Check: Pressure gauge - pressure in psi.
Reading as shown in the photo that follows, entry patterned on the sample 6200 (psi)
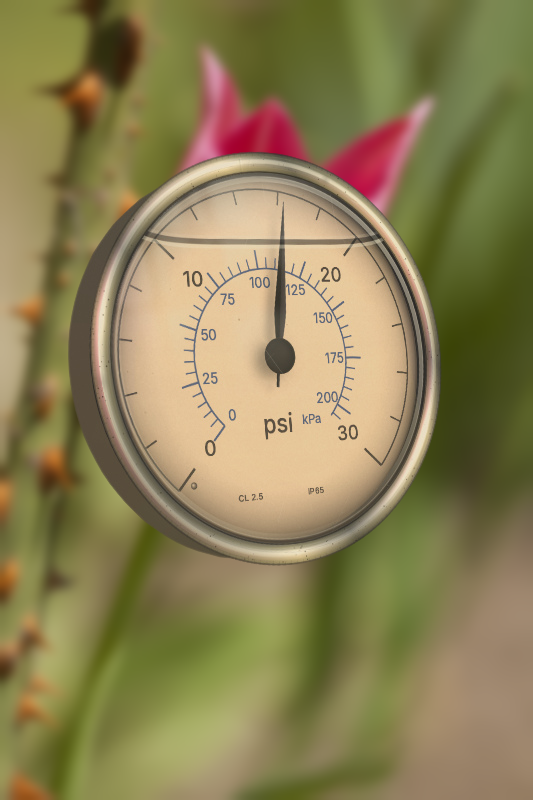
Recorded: 16 (psi)
